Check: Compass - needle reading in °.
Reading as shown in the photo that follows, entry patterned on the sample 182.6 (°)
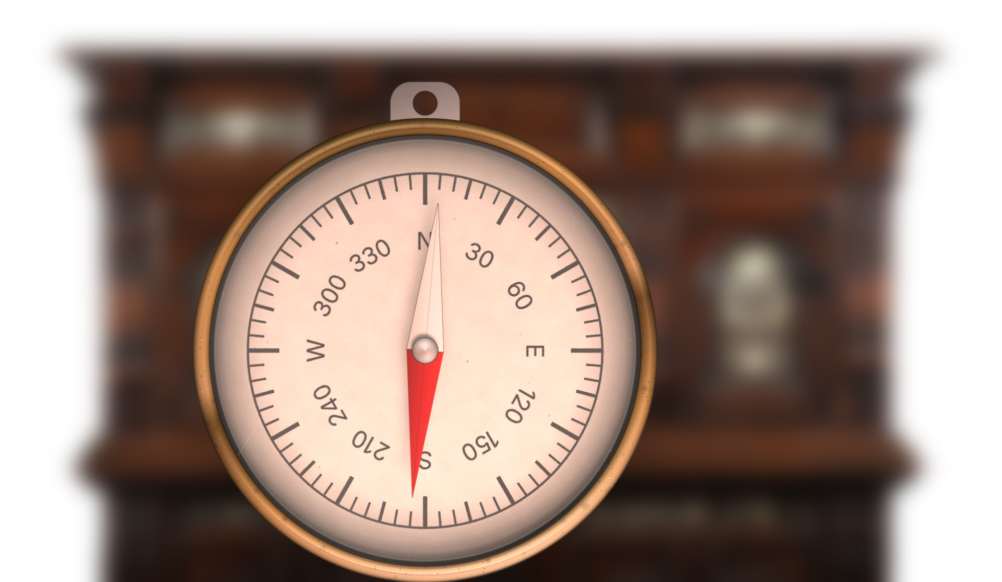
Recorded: 185 (°)
